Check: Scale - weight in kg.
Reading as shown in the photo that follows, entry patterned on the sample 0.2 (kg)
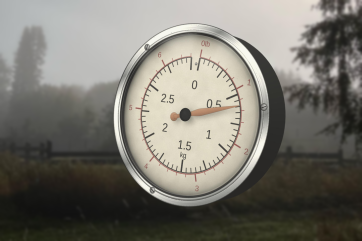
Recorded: 0.6 (kg)
